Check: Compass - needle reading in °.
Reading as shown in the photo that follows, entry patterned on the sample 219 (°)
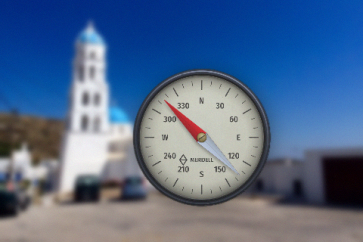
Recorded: 315 (°)
